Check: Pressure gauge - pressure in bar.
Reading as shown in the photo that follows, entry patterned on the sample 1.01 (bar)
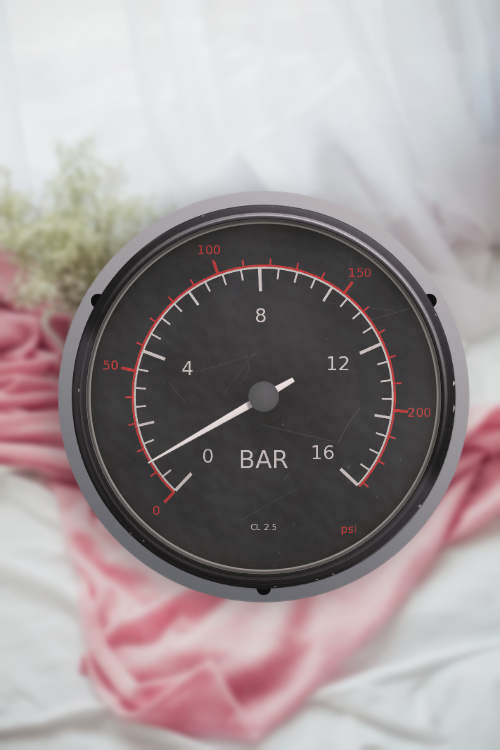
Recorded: 1 (bar)
